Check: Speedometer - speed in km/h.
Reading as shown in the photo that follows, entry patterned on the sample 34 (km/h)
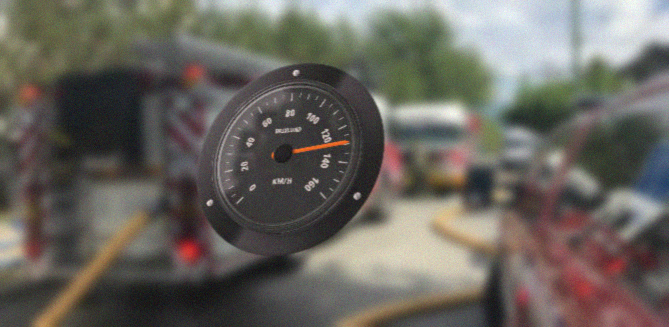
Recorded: 130 (km/h)
